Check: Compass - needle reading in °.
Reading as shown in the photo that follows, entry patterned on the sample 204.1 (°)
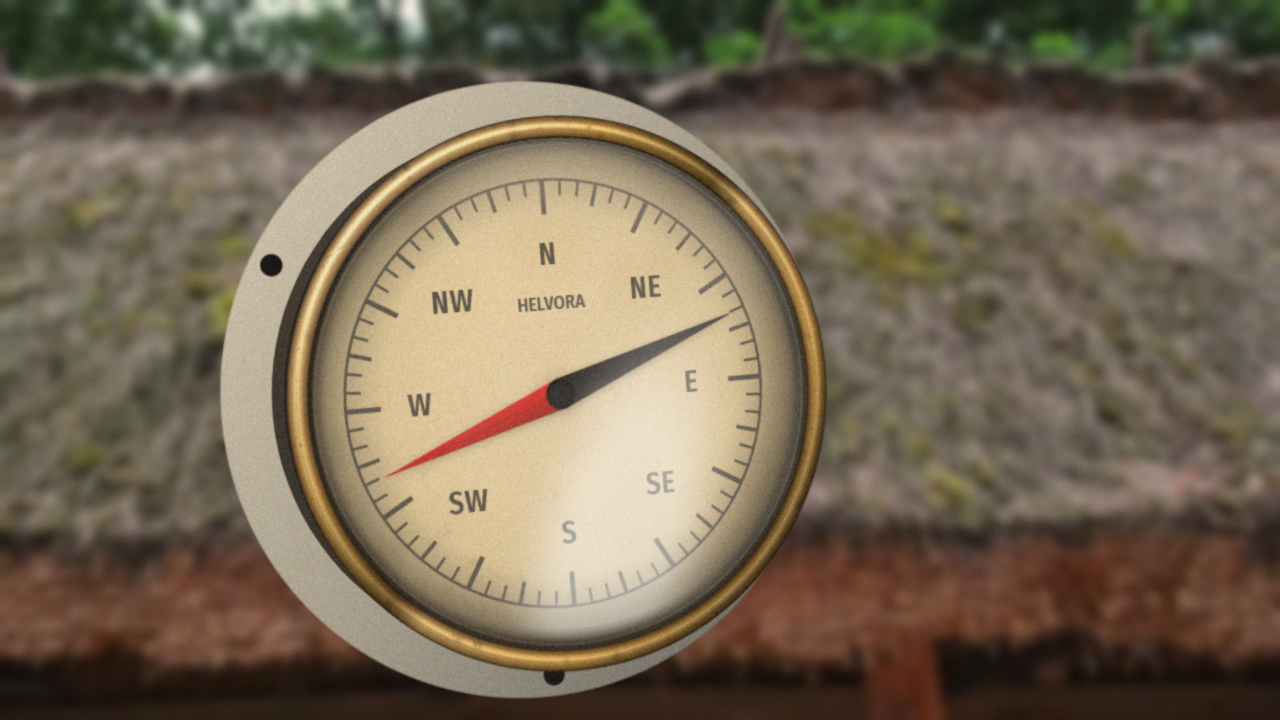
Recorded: 250 (°)
